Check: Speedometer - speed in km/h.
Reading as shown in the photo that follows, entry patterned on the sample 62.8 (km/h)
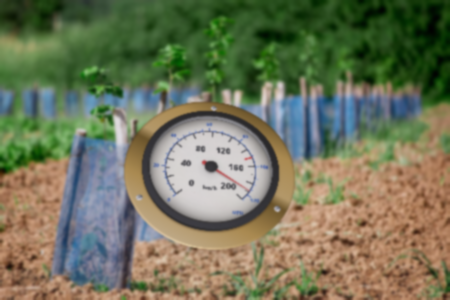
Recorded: 190 (km/h)
